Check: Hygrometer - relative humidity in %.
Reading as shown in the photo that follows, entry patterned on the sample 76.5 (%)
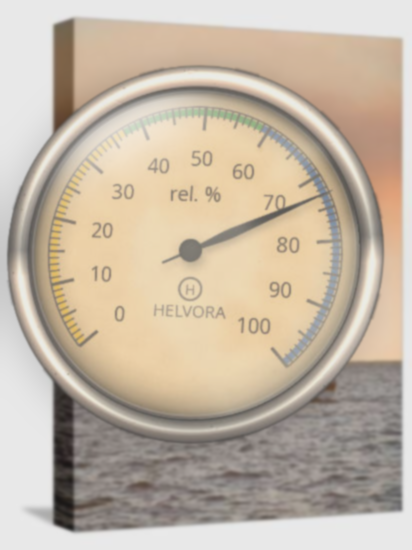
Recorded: 73 (%)
